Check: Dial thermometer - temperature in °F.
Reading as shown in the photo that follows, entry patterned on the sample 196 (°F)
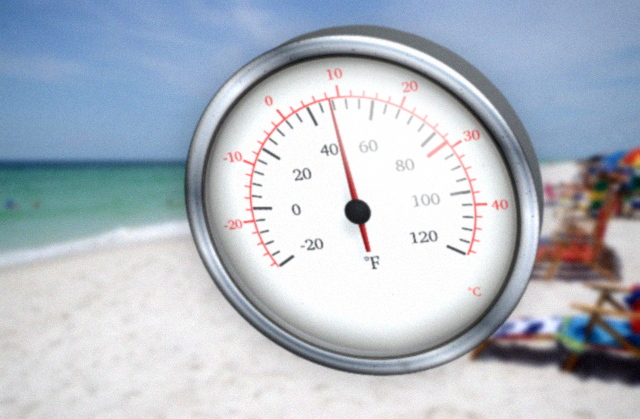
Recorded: 48 (°F)
